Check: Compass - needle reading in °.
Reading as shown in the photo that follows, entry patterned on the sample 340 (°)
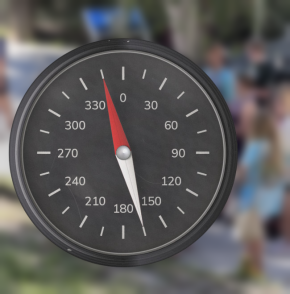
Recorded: 345 (°)
